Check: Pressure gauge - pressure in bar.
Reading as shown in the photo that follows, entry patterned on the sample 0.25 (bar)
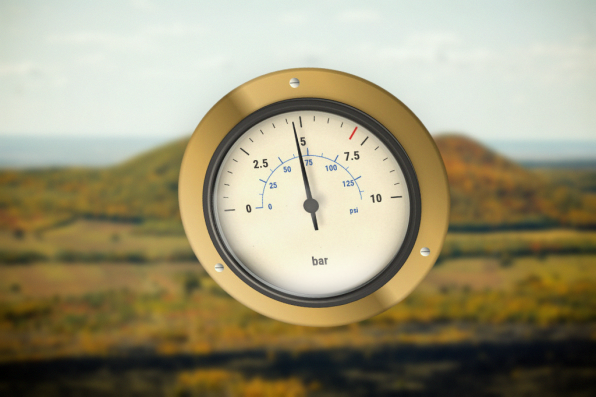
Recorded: 4.75 (bar)
